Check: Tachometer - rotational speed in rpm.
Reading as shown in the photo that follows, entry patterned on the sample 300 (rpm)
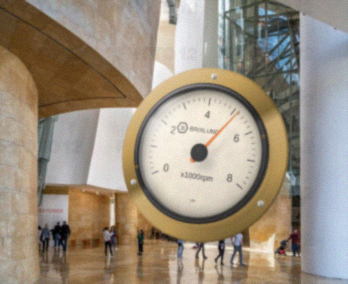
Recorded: 5200 (rpm)
